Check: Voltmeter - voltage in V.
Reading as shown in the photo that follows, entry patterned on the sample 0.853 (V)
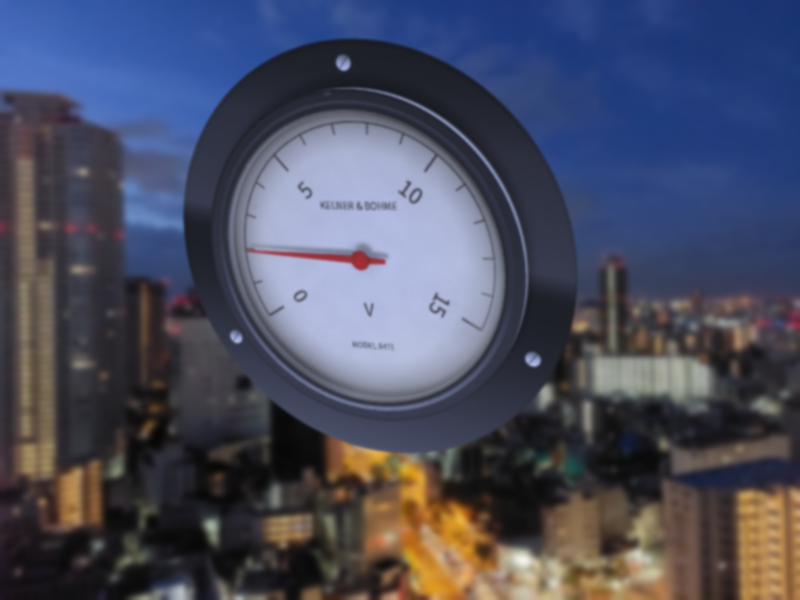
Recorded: 2 (V)
